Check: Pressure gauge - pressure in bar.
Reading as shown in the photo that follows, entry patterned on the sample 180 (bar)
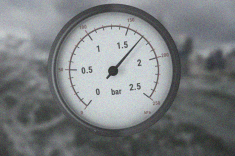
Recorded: 1.7 (bar)
